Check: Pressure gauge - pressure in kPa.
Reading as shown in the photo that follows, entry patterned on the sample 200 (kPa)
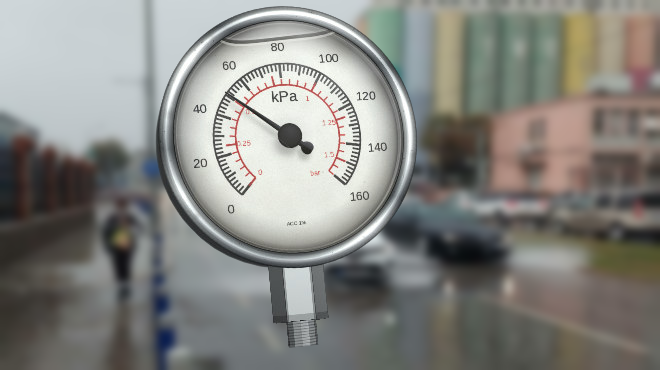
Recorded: 50 (kPa)
